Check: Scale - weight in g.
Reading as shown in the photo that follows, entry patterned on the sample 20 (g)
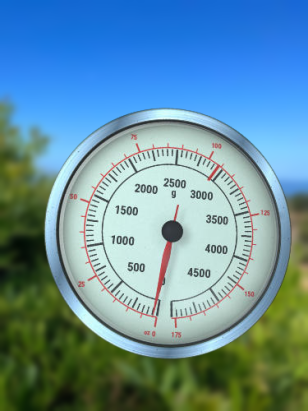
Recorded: 50 (g)
